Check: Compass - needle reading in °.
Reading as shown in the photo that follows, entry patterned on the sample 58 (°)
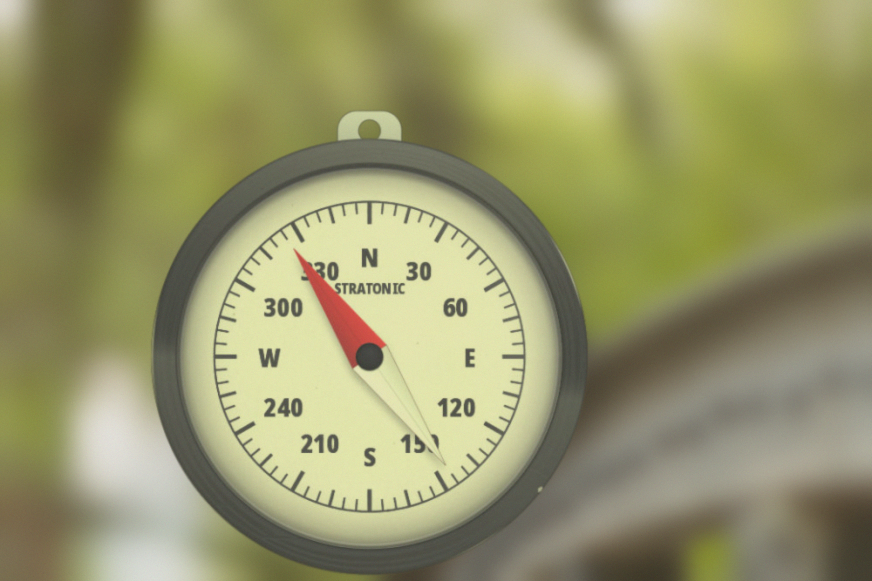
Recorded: 325 (°)
